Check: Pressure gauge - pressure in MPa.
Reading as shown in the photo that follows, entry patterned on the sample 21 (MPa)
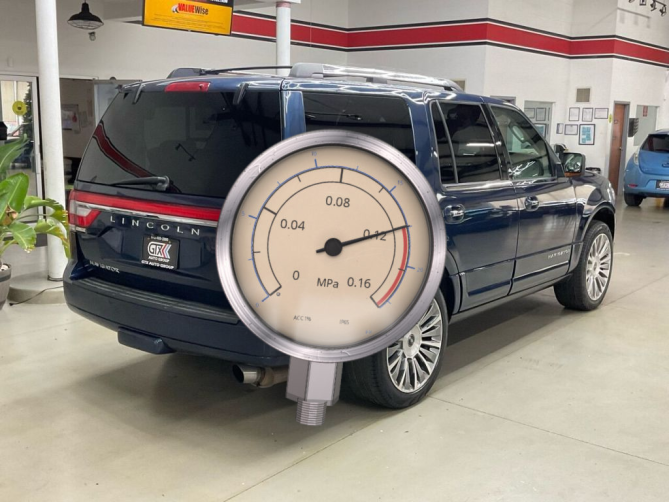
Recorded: 0.12 (MPa)
